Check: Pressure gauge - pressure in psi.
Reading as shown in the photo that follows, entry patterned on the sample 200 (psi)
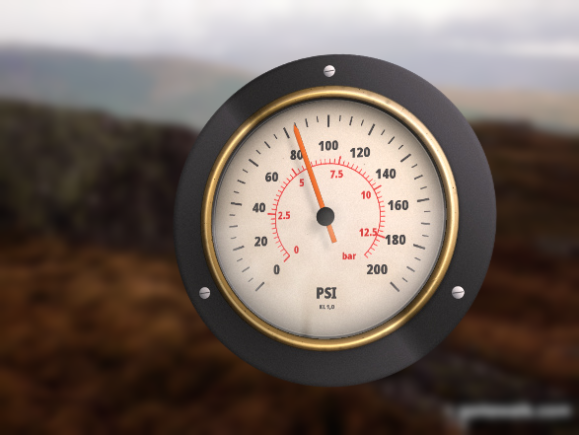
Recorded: 85 (psi)
